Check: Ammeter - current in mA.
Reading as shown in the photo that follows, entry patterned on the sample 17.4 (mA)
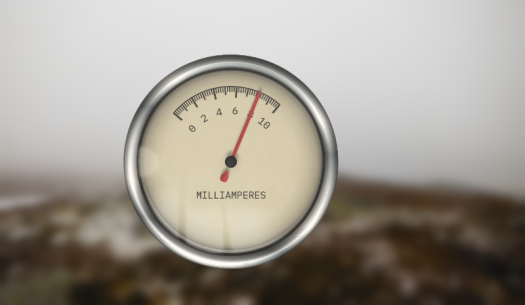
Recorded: 8 (mA)
